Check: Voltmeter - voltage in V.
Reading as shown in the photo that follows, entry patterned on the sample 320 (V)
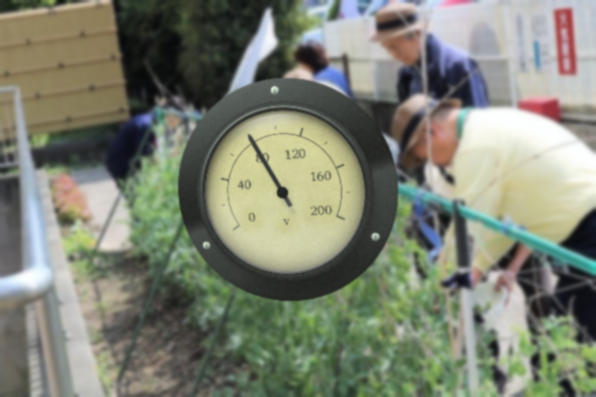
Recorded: 80 (V)
